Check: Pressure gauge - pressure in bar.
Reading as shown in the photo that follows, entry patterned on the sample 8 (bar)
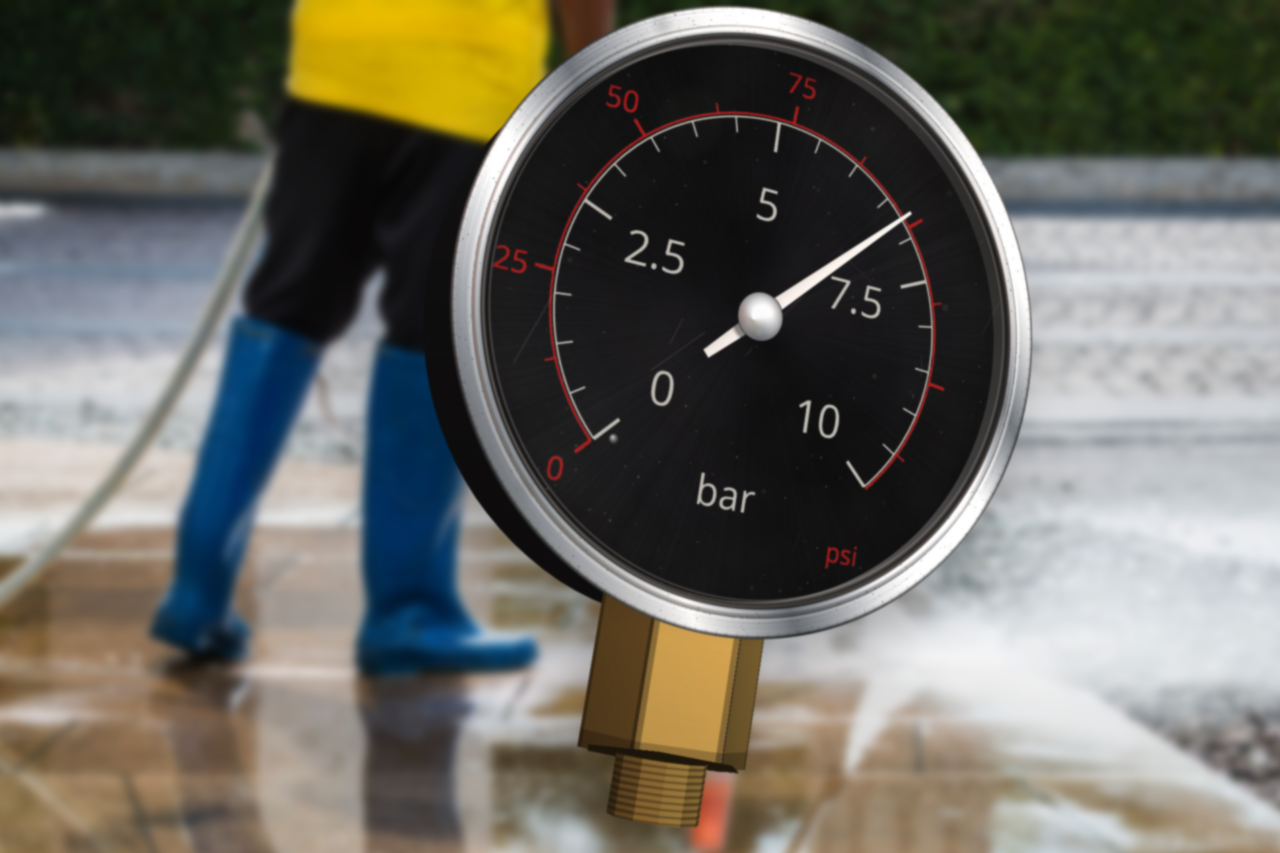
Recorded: 6.75 (bar)
